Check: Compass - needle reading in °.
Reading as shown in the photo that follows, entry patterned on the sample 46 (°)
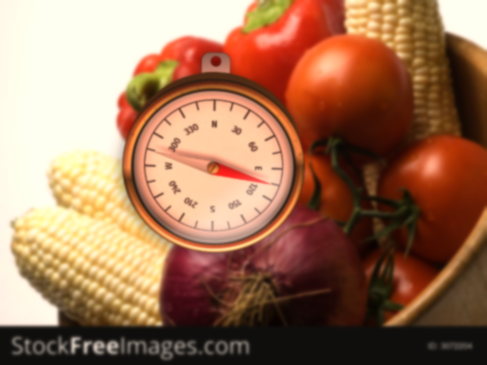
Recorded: 105 (°)
